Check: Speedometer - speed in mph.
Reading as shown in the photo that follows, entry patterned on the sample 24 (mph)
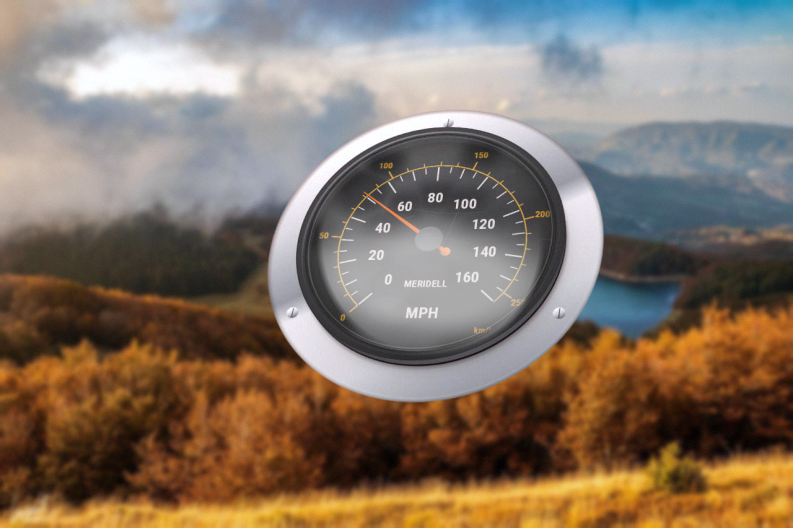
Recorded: 50 (mph)
